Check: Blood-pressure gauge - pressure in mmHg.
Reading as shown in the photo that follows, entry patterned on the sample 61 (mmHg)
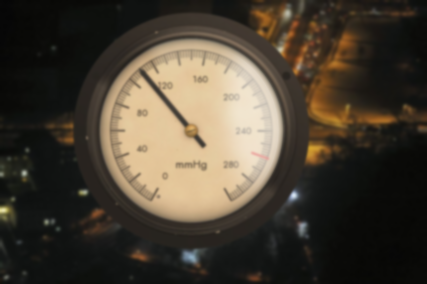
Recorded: 110 (mmHg)
